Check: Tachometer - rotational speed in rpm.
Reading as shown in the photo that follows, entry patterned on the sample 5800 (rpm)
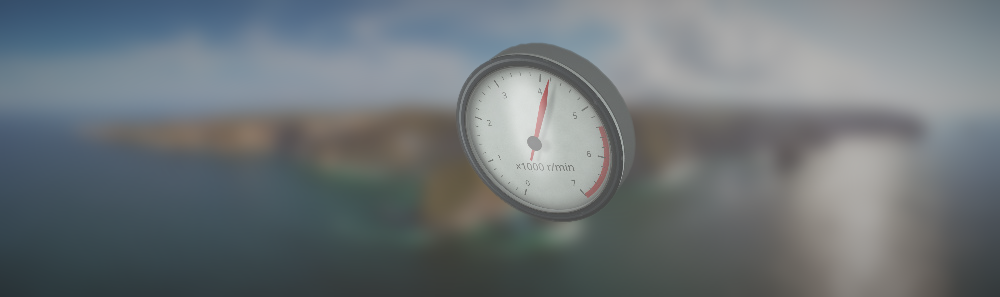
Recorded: 4200 (rpm)
